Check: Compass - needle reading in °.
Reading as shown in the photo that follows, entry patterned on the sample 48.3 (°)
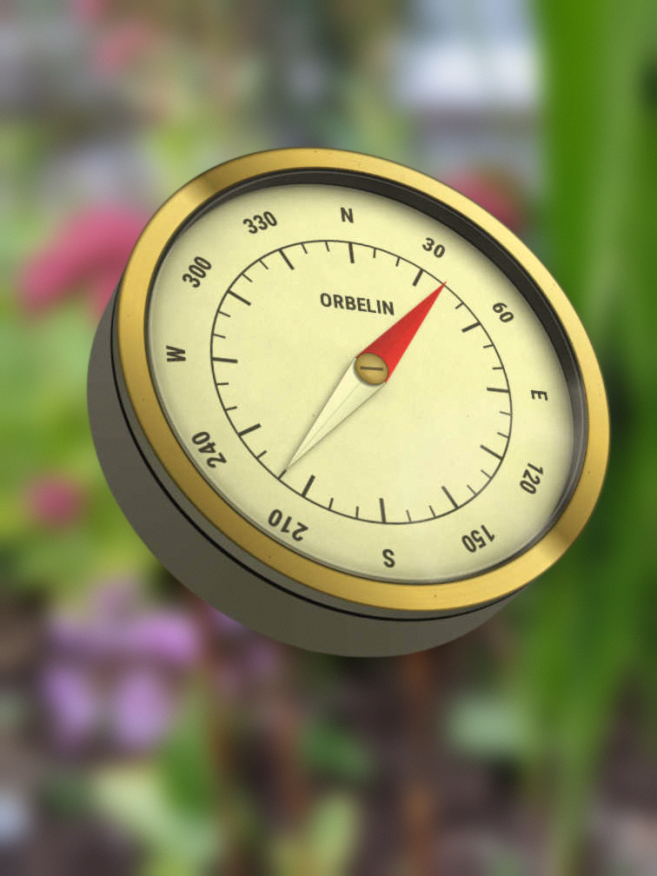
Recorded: 40 (°)
